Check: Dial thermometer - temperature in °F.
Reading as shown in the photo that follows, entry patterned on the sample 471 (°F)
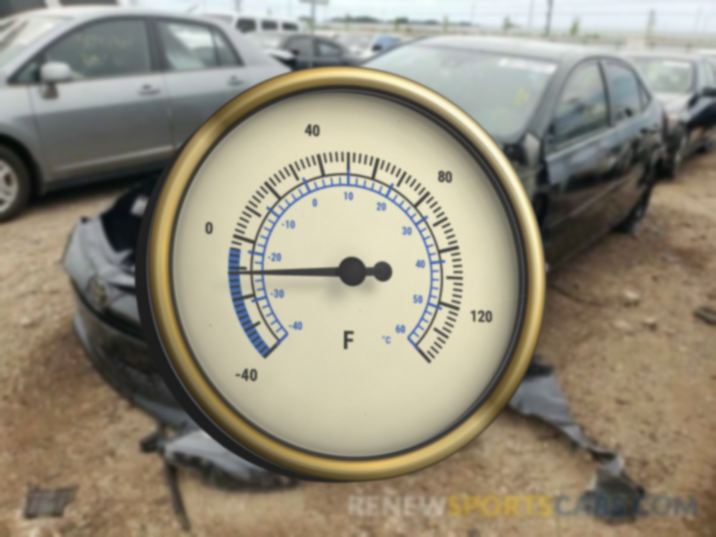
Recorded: -12 (°F)
